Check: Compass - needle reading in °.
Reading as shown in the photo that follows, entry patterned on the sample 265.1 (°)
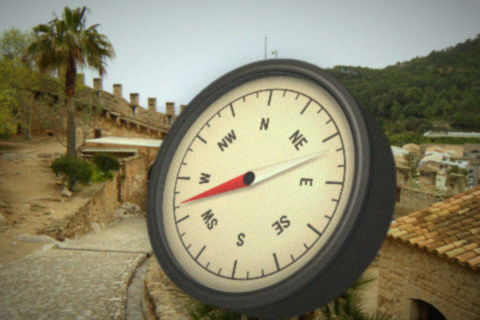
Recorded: 250 (°)
